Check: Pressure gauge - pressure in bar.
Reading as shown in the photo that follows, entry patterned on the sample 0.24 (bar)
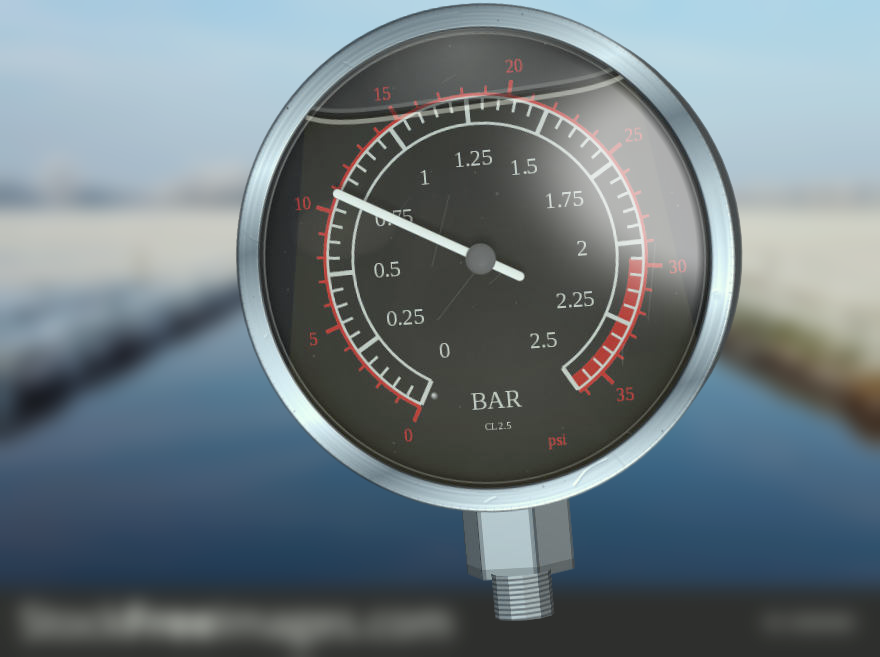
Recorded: 0.75 (bar)
